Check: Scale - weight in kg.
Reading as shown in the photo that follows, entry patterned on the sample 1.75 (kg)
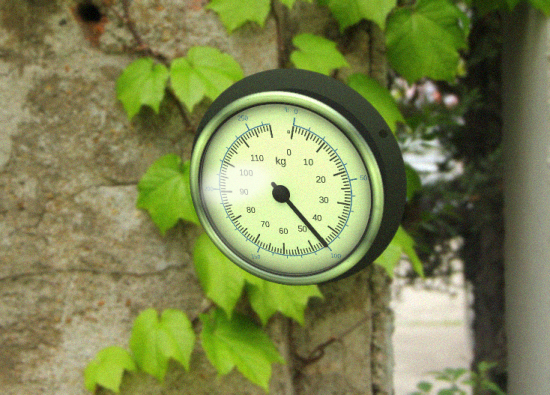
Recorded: 45 (kg)
